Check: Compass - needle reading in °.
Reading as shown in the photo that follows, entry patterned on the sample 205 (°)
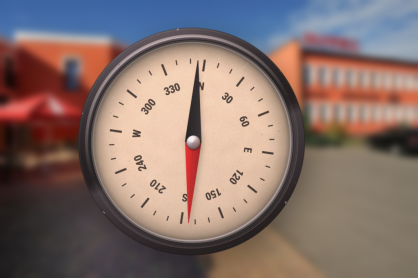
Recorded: 175 (°)
